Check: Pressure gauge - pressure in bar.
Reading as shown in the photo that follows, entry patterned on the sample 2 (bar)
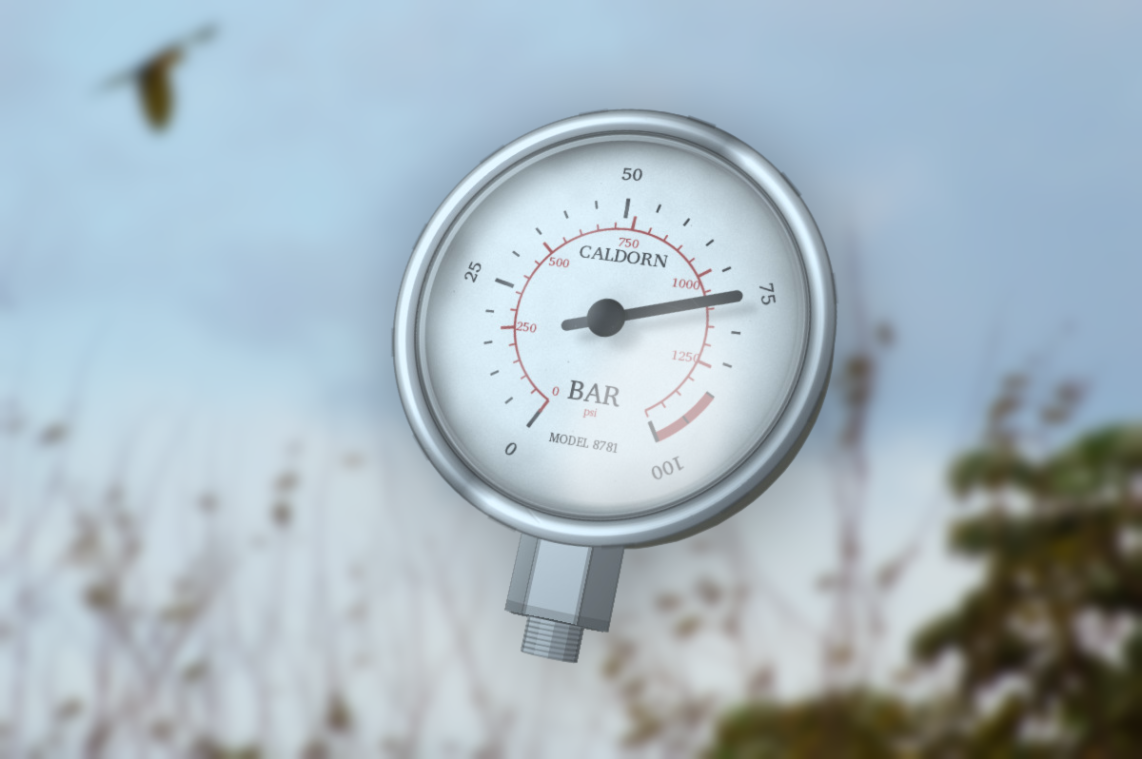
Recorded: 75 (bar)
